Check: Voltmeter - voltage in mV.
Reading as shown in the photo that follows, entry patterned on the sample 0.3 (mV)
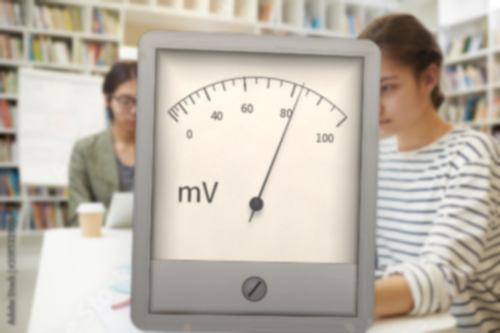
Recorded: 82.5 (mV)
